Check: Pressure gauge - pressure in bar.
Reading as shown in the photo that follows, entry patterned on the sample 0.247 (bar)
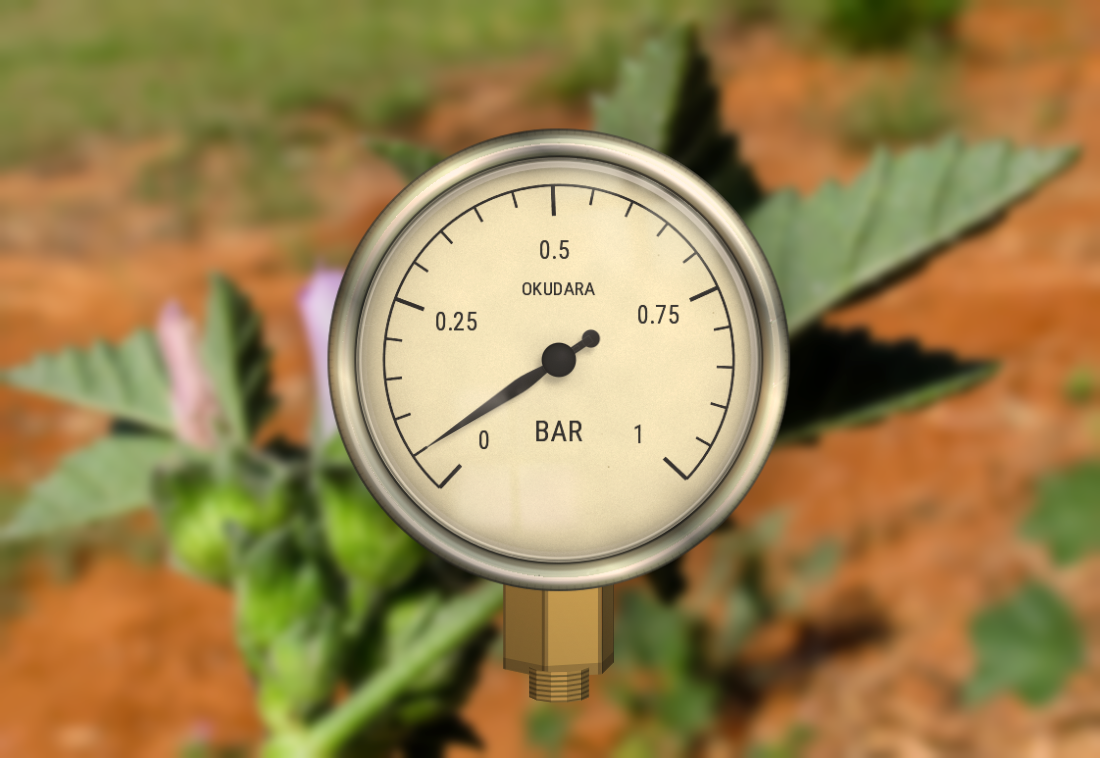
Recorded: 0.05 (bar)
